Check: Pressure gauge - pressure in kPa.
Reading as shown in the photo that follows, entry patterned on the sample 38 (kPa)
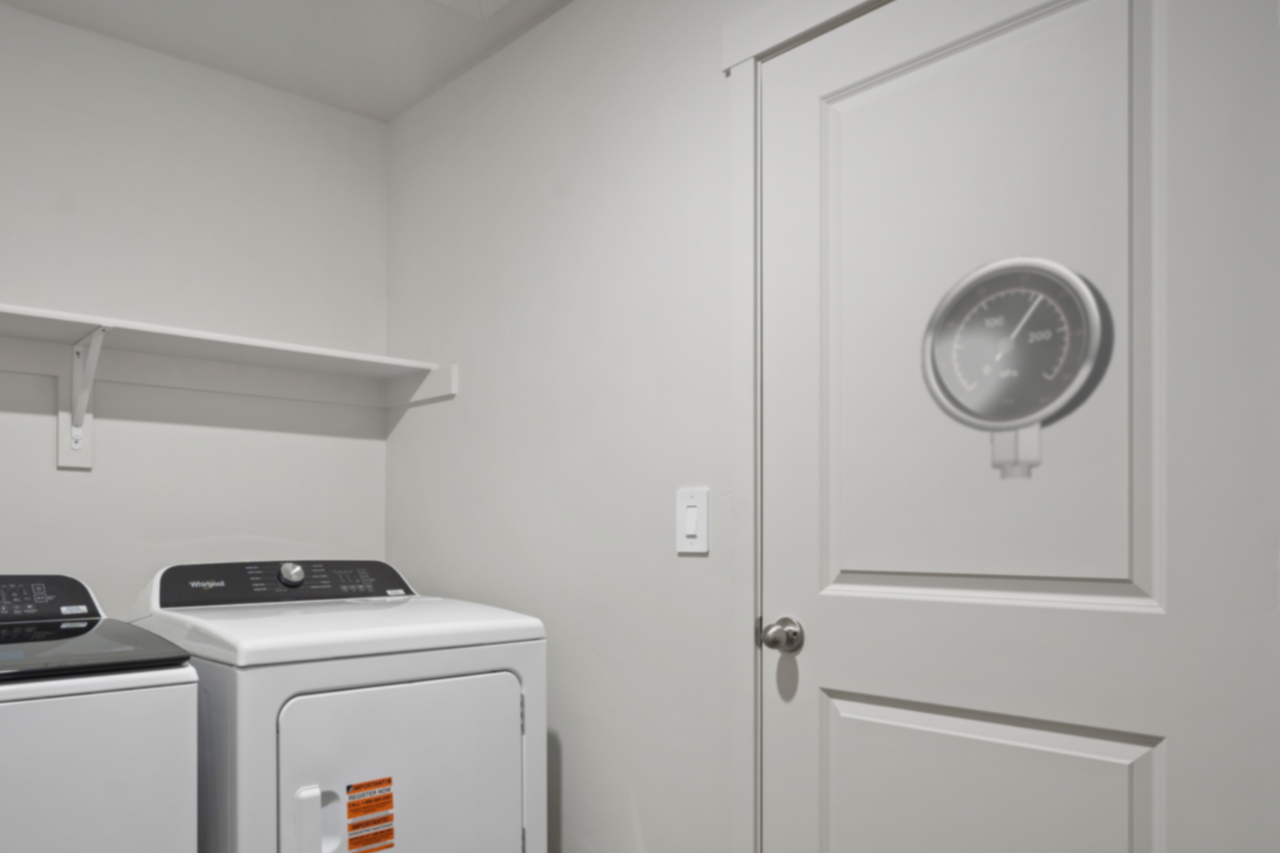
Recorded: 160 (kPa)
